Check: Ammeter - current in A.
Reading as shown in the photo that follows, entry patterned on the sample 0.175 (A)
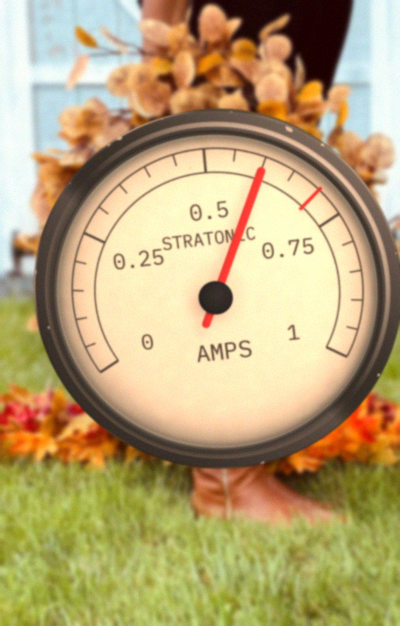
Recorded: 0.6 (A)
